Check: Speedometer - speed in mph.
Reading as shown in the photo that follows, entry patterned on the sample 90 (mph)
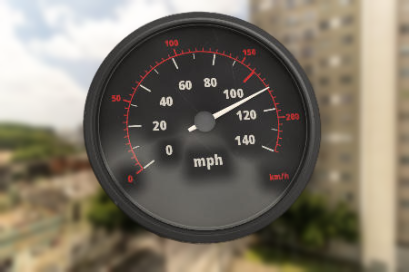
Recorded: 110 (mph)
